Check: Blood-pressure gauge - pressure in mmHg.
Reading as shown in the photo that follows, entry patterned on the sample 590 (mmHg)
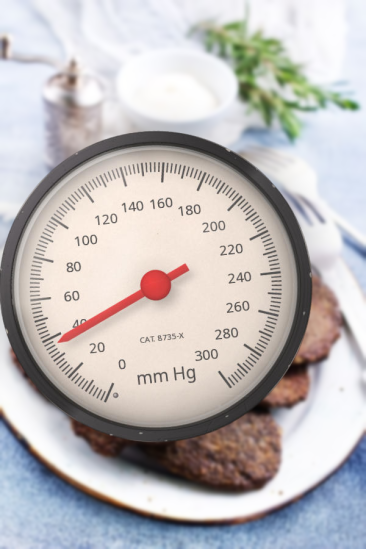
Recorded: 36 (mmHg)
